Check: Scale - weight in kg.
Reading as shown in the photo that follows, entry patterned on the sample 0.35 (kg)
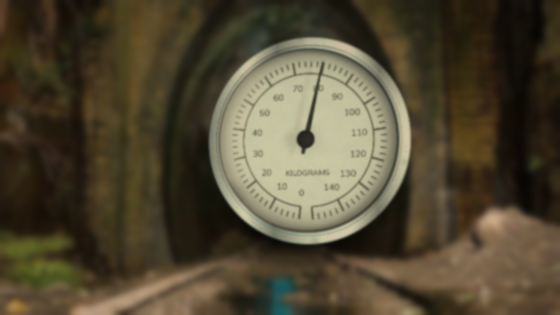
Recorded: 80 (kg)
